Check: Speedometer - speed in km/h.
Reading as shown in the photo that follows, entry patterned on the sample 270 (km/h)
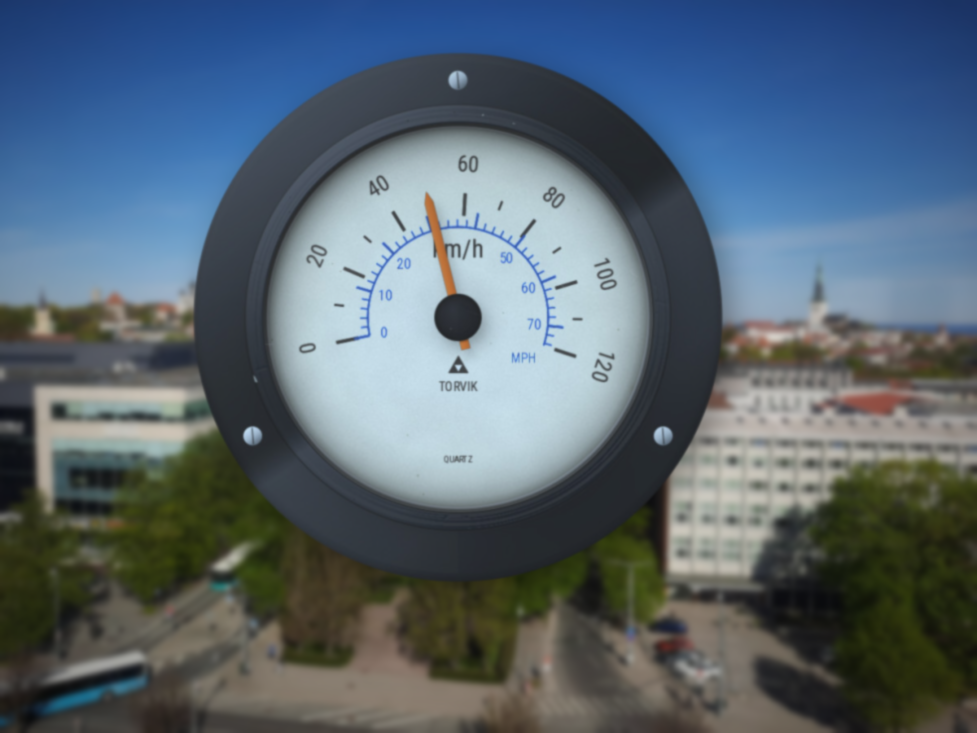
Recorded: 50 (km/h)
